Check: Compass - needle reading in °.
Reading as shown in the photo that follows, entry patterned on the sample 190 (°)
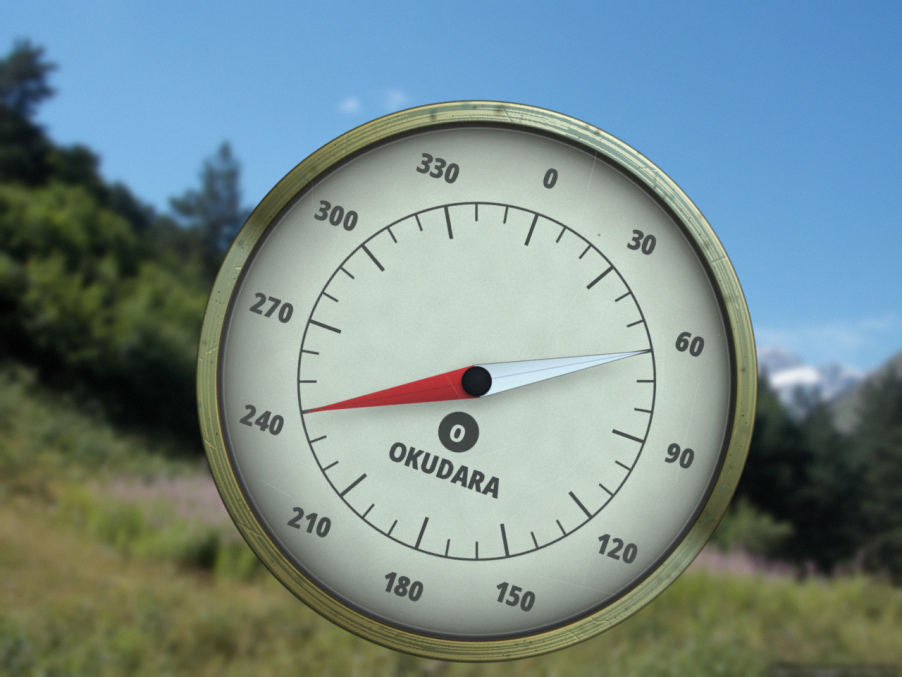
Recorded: 240 (°)
